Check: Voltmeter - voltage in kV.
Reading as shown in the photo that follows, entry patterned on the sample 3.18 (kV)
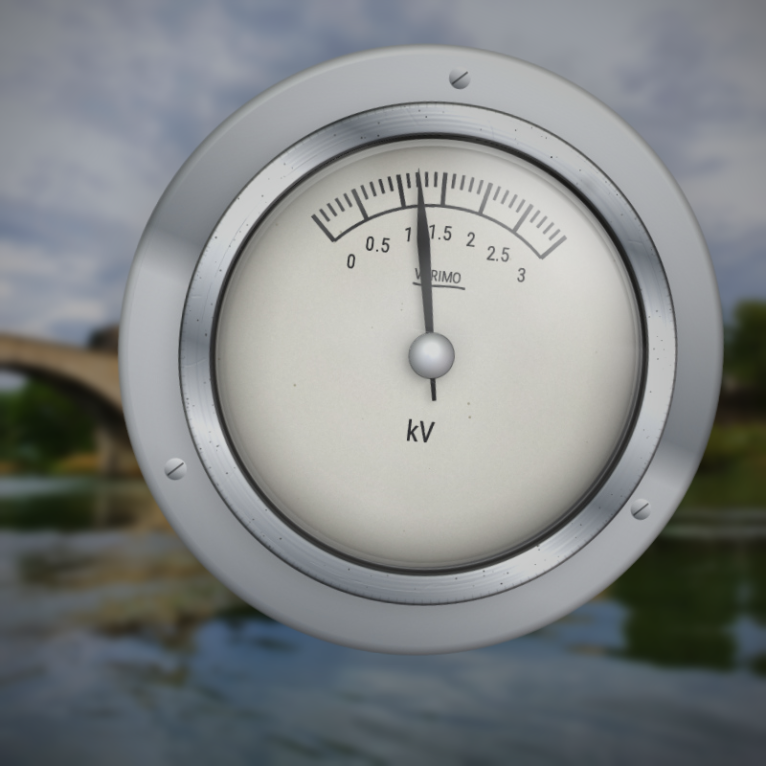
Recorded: 1.2 (kV)
